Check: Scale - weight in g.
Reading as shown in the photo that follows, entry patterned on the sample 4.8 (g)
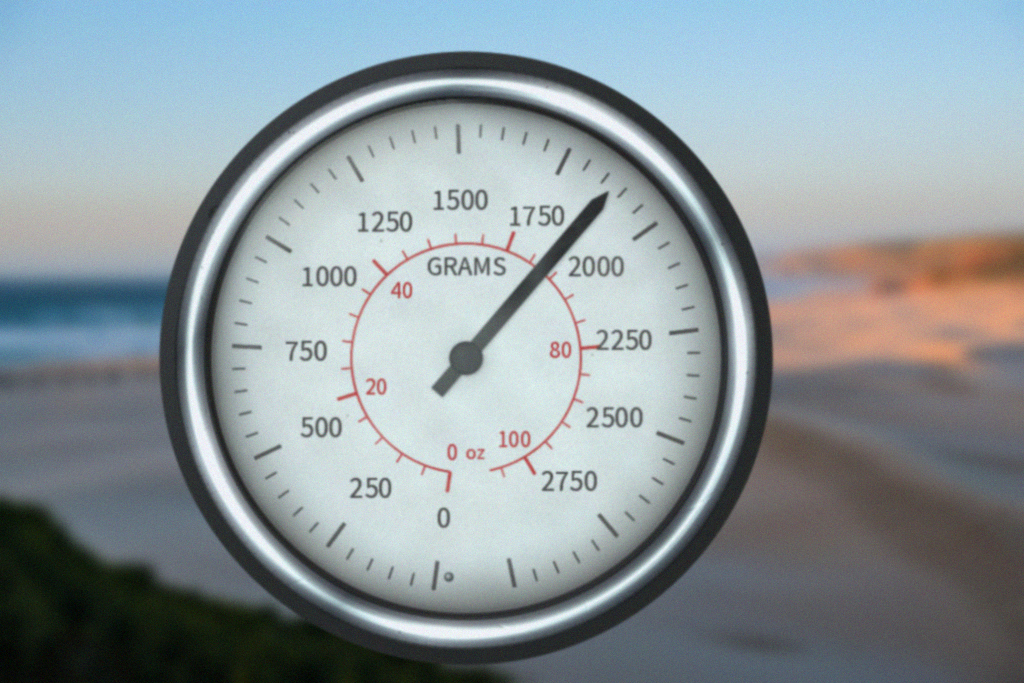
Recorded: 1875 (g)
